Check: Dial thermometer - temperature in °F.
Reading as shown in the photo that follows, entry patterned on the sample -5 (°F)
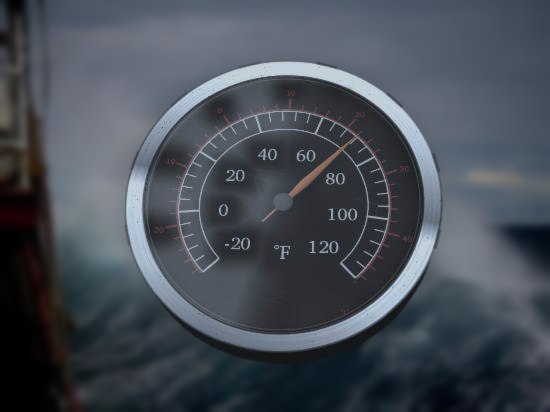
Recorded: 72 (°F)
